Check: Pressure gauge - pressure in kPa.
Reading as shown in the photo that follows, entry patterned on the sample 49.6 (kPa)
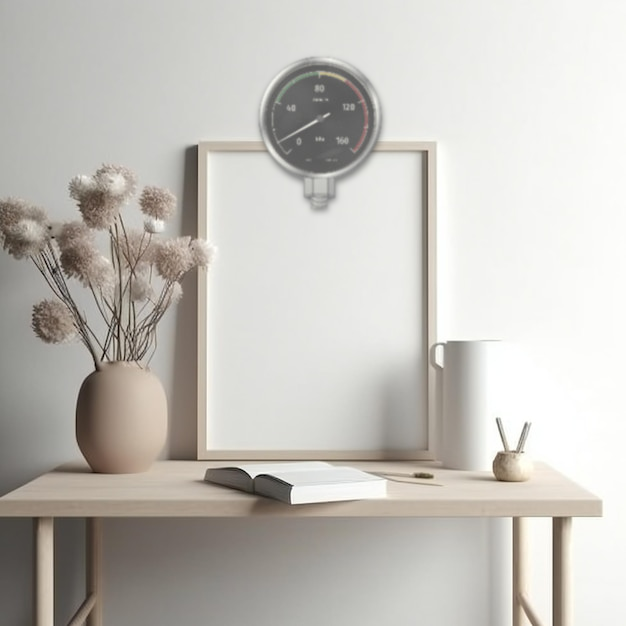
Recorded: 10 (kPa)
